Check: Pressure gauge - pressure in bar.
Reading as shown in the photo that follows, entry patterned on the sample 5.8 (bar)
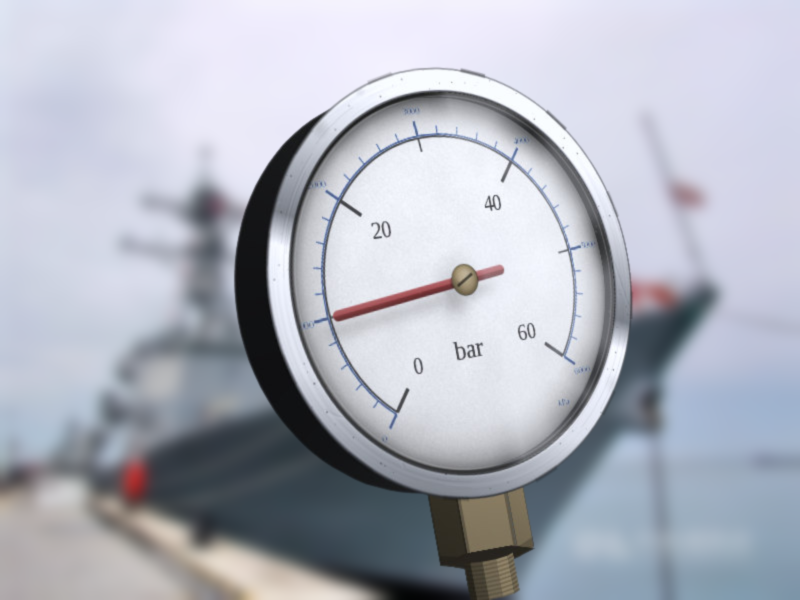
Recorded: 10 (bar)
